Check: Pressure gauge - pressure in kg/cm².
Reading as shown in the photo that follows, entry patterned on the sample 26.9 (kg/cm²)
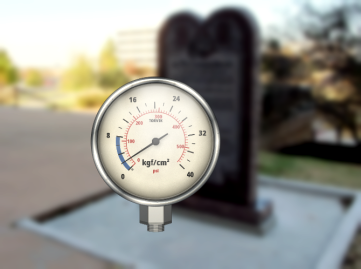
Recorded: 2 (kg/cm²)
